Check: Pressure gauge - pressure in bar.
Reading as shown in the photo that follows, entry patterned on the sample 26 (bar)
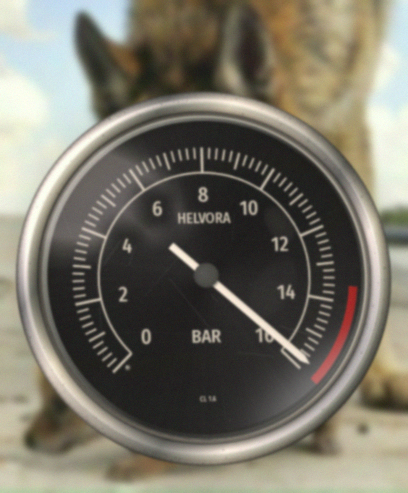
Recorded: 15.8 (bar)
